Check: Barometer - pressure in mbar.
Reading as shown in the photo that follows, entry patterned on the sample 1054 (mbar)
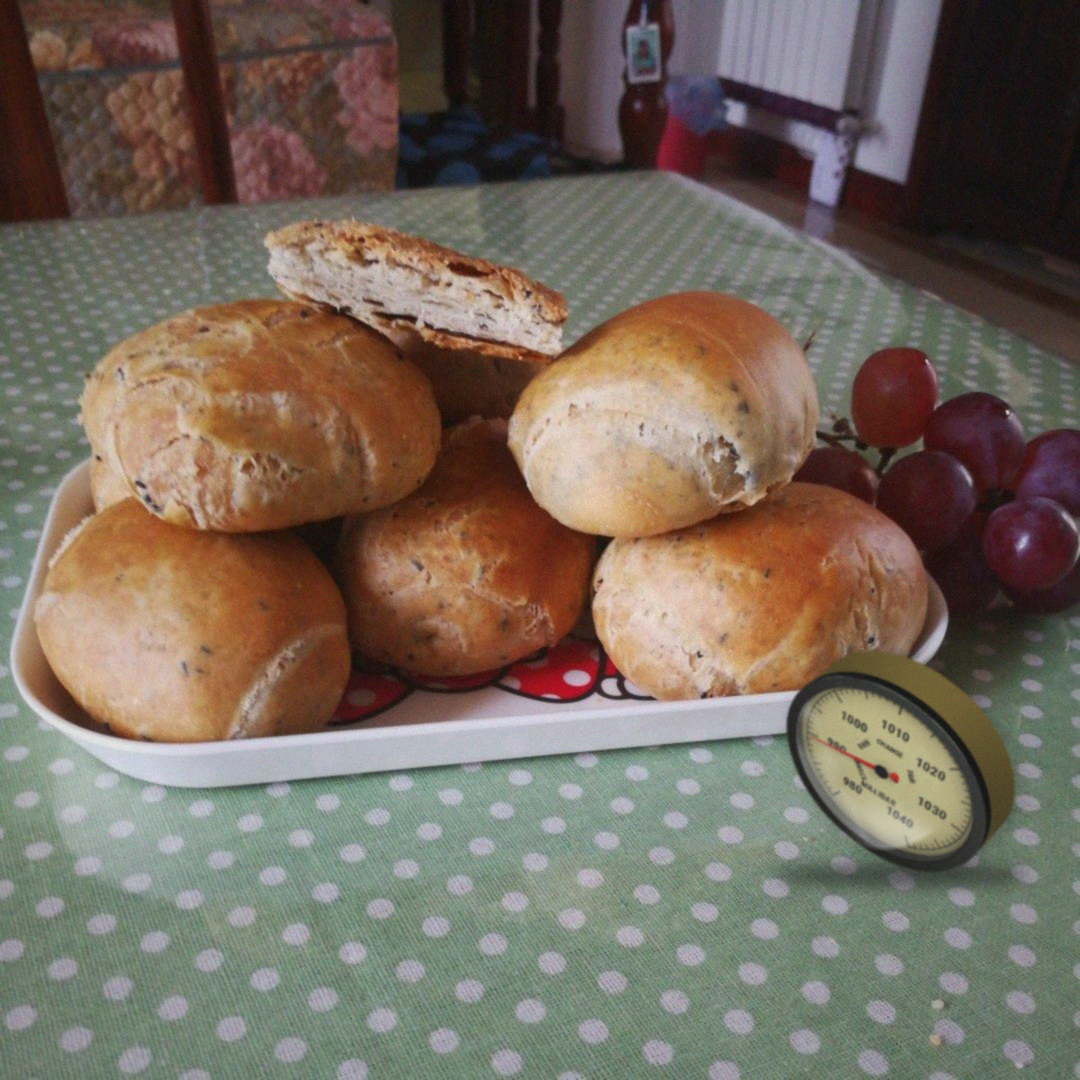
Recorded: 990 (mbar)
